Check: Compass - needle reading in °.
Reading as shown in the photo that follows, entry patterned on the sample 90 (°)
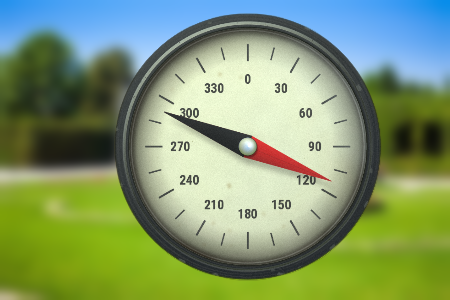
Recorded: 112.5 (°)
